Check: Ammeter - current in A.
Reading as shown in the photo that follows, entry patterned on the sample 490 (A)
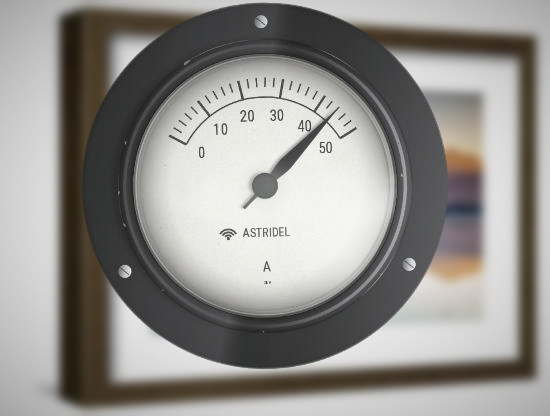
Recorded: 44 (A)
